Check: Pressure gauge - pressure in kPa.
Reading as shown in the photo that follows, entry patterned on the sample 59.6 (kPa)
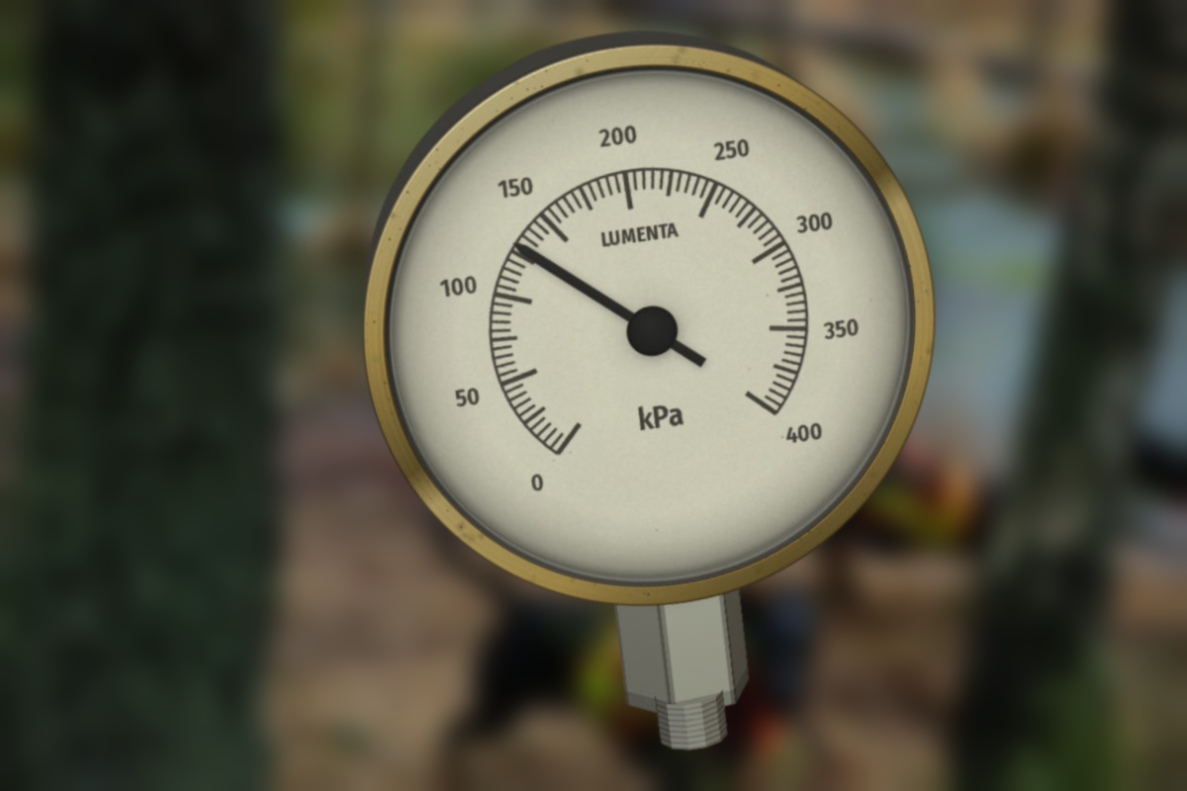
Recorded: 130 (kPa)
